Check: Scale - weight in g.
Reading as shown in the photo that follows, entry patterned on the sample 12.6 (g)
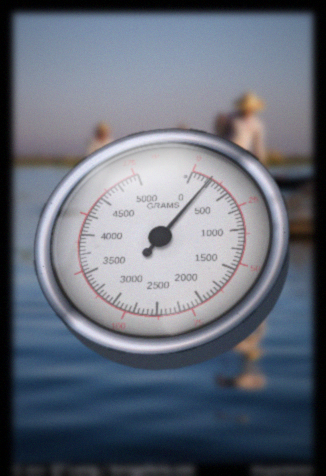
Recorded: 250 (g)
